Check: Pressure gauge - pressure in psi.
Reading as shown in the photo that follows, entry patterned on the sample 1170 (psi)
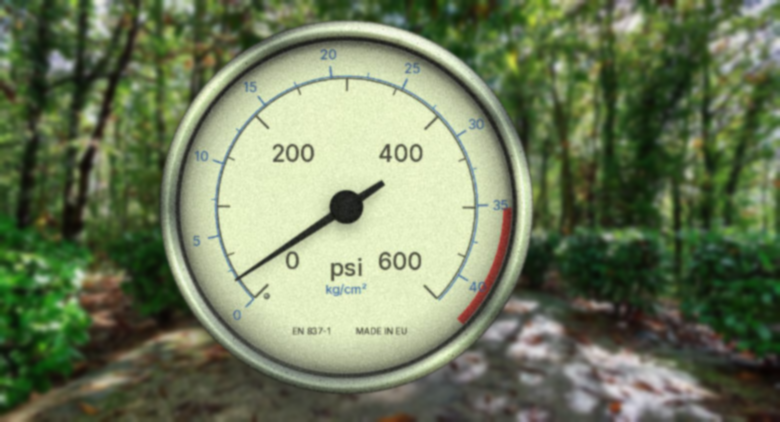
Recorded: 25 (psi)
